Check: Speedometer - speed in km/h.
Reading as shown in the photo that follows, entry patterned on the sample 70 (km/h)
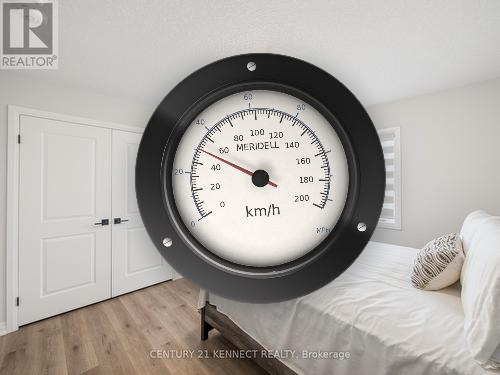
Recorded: 50 (km/h)
